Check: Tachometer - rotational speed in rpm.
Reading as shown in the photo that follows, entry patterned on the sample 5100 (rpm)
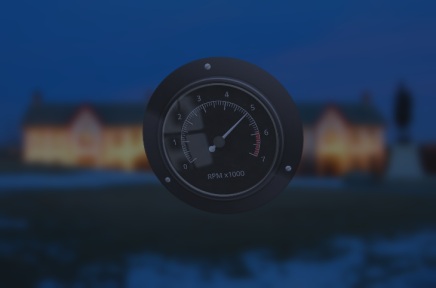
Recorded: 5000 (rpm)
